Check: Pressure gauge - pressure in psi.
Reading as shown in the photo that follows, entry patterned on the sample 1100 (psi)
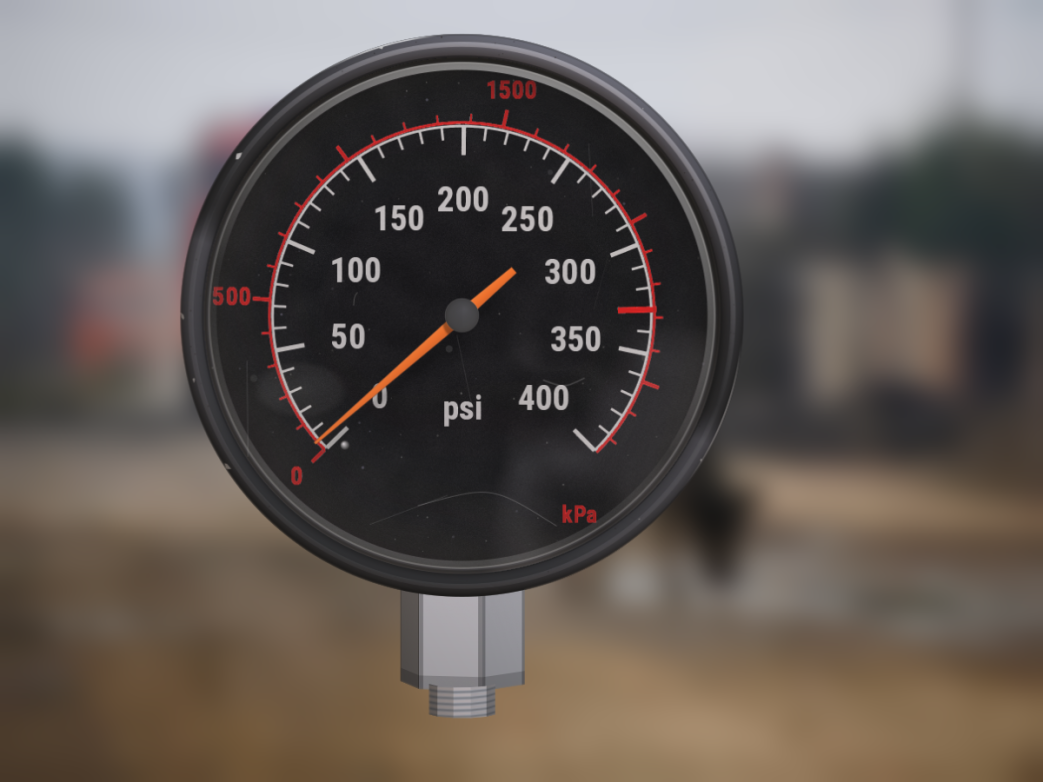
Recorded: 5 (psi)
